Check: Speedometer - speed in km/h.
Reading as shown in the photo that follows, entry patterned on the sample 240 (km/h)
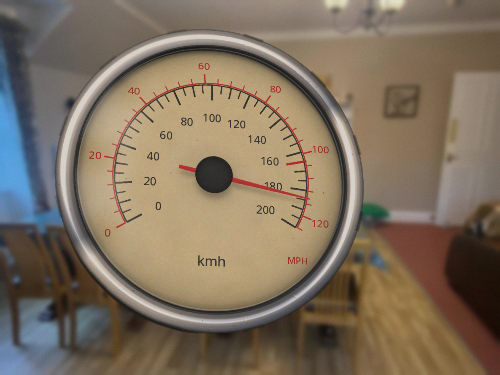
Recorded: 185 (km/h)
